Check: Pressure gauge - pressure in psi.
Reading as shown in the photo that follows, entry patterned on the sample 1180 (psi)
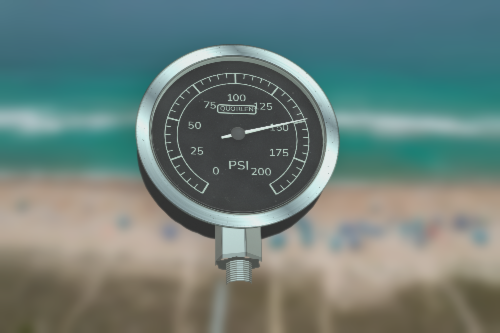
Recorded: 150 (psi)
